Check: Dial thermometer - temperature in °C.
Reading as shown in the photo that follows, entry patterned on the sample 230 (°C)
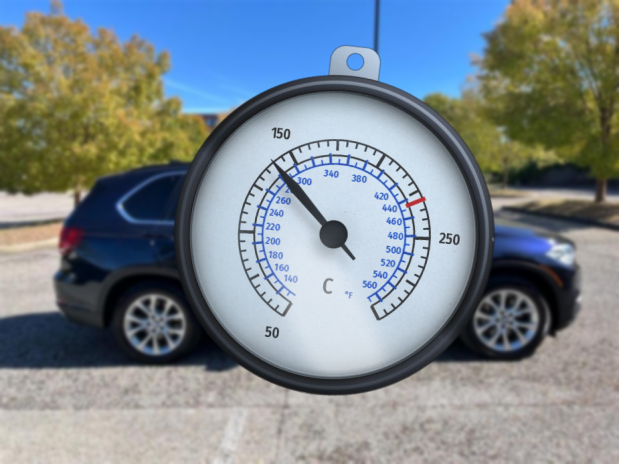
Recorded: 140 (°C)
